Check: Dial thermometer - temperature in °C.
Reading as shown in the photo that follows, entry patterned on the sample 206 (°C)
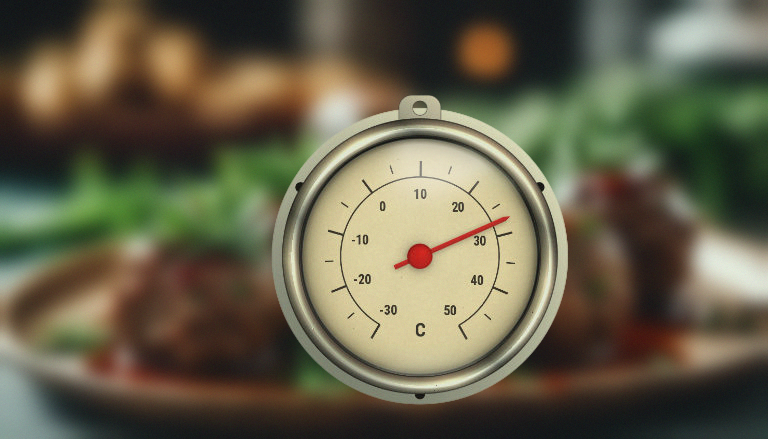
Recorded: 27.5 (°C)
